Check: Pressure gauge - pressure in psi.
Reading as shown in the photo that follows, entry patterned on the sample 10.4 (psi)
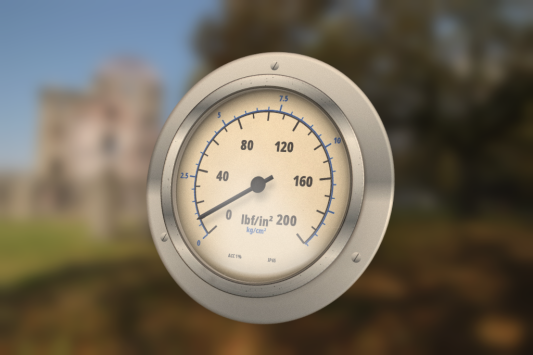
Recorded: 10 (psi)
